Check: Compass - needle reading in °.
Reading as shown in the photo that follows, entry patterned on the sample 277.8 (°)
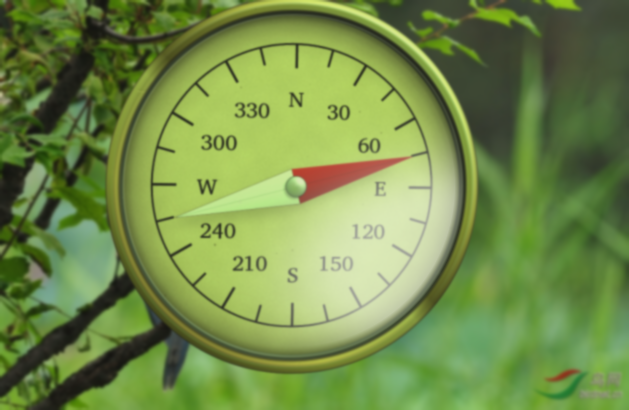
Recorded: 75 (°)
